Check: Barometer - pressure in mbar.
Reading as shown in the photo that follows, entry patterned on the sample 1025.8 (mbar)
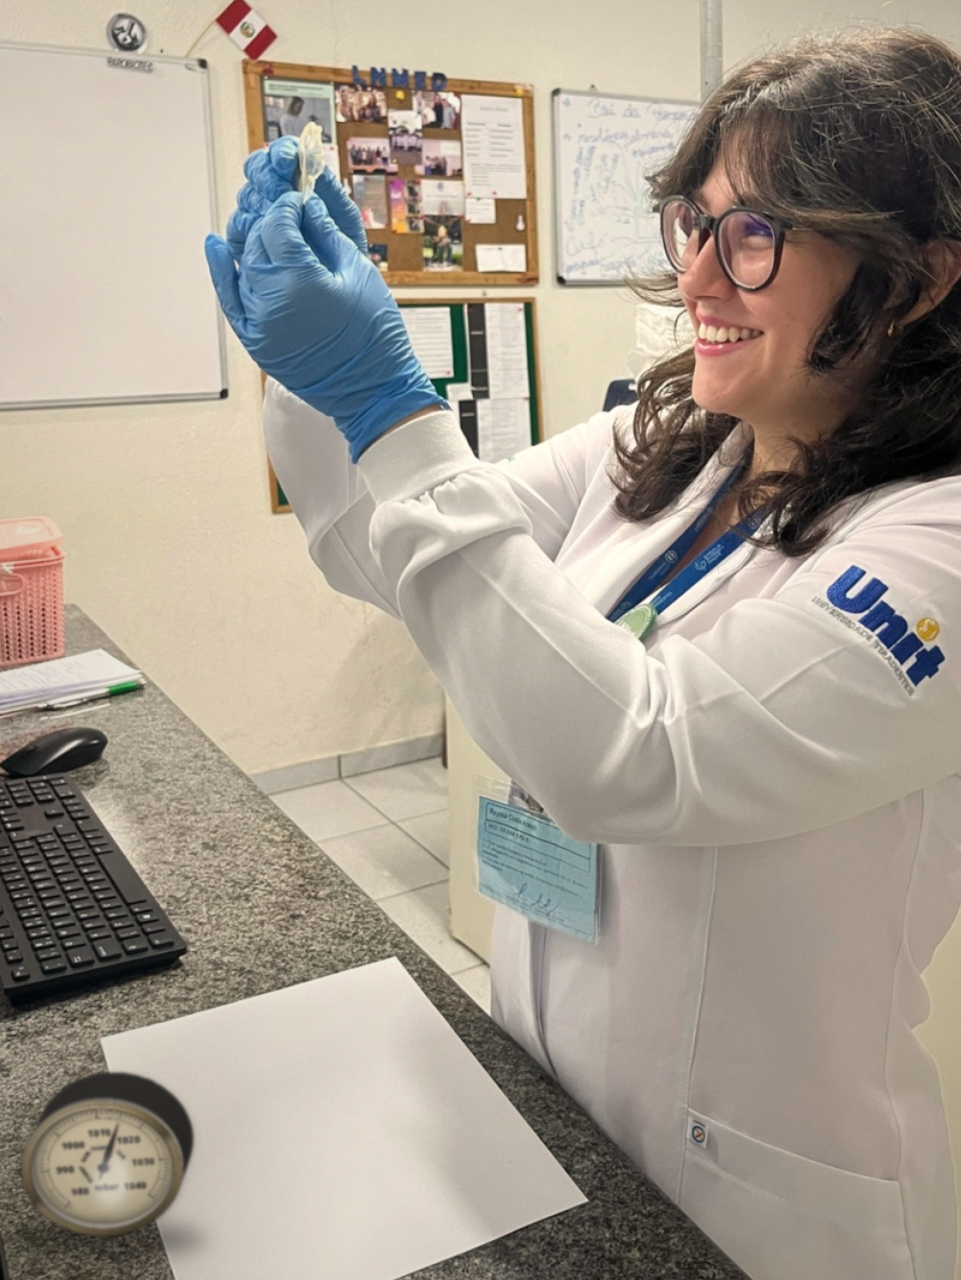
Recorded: 1015 (mbar)
